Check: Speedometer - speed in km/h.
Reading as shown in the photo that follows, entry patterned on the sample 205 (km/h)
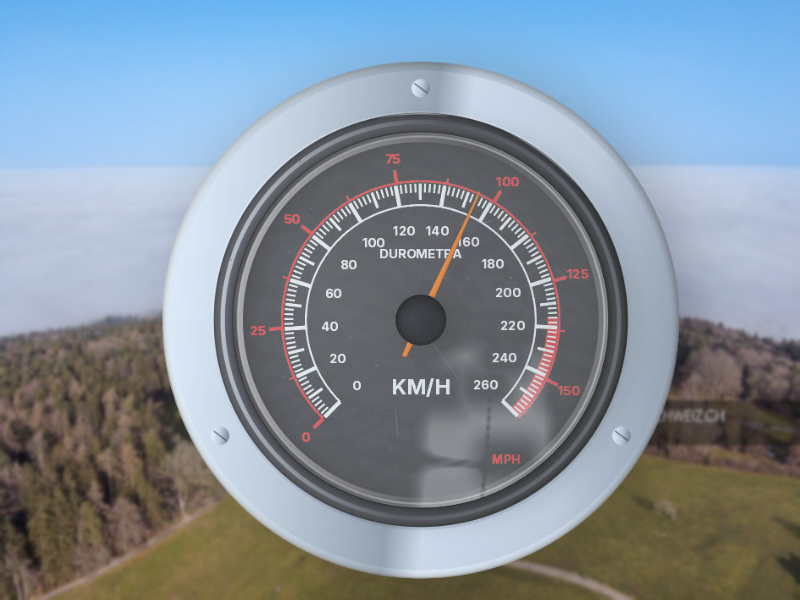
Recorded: 154 (km/h)
